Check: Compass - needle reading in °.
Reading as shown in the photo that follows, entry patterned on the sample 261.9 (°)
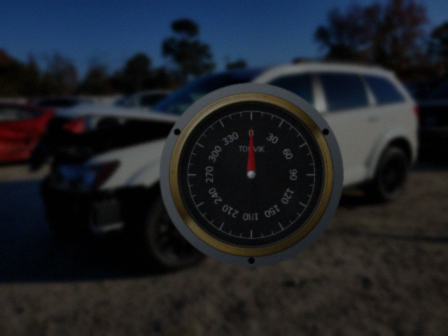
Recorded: 0 (°)
